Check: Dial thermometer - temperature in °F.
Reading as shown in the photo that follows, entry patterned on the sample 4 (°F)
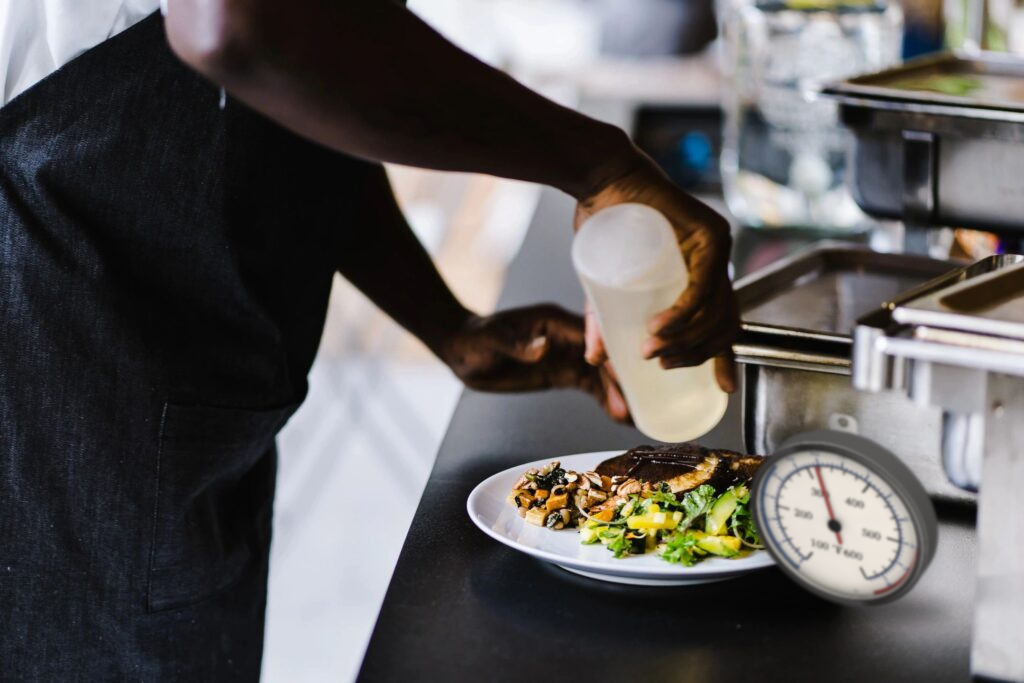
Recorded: 320 (°F)
